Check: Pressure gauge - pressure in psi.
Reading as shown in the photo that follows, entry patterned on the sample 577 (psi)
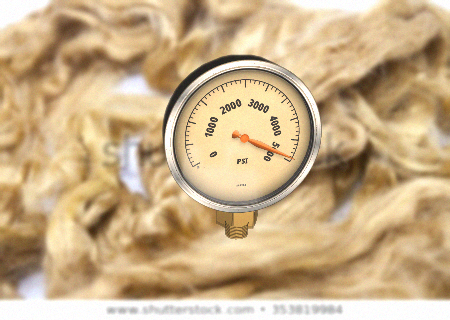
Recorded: 4900 (psi)
